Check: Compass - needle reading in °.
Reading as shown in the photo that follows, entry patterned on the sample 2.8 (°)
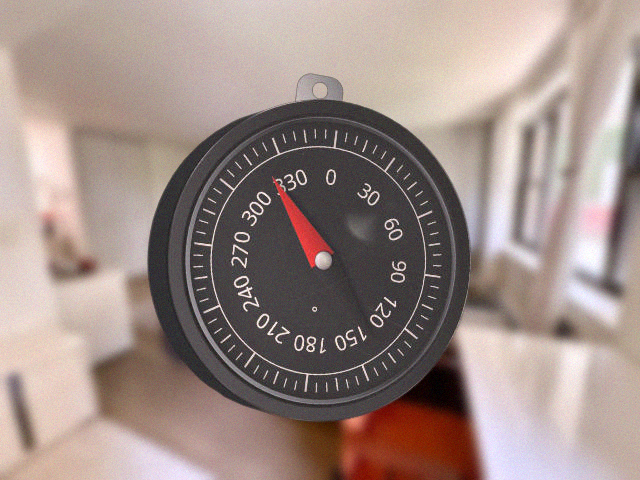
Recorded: 320 (°)
